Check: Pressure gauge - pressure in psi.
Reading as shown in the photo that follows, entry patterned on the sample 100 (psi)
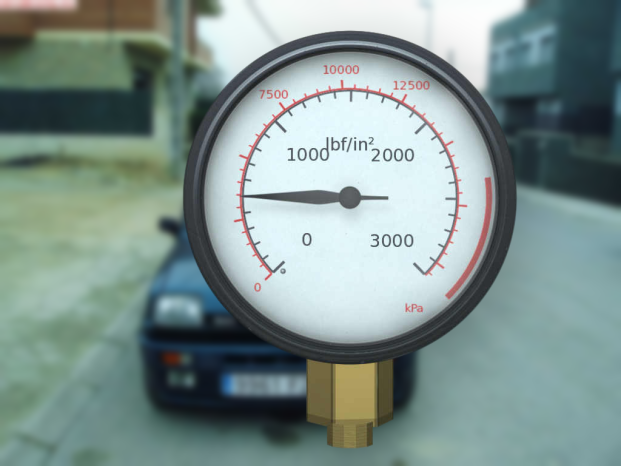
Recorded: 500 (psi)
